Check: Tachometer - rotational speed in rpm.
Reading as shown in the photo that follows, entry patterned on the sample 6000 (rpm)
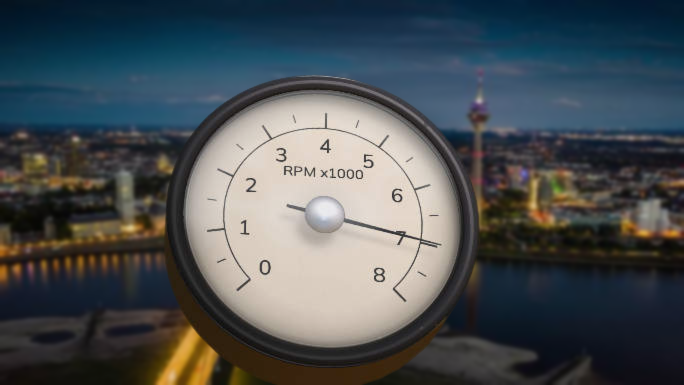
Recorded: 7000 (rpm)
